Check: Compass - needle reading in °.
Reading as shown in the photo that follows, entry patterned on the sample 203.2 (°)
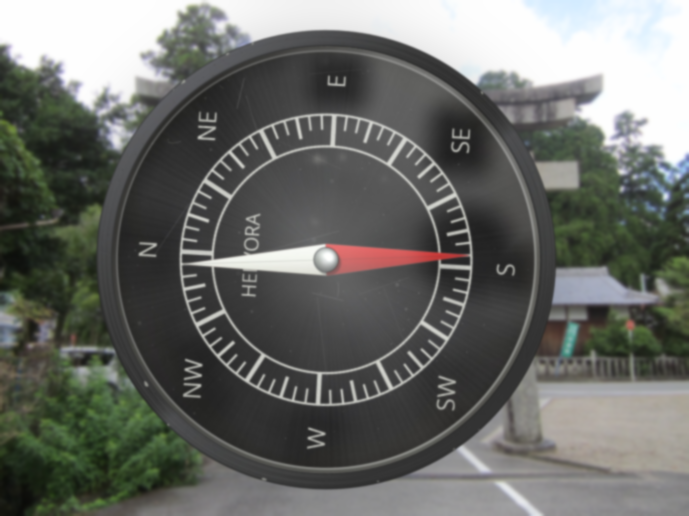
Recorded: 175 (°)
